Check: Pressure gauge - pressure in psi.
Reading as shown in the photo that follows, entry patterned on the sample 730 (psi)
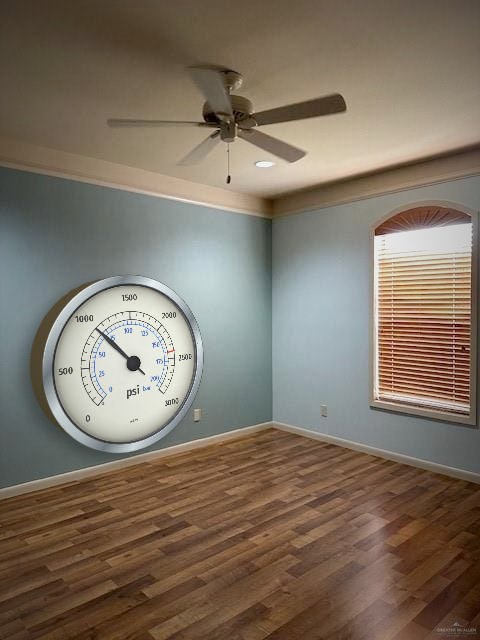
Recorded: 1000 (psi)
